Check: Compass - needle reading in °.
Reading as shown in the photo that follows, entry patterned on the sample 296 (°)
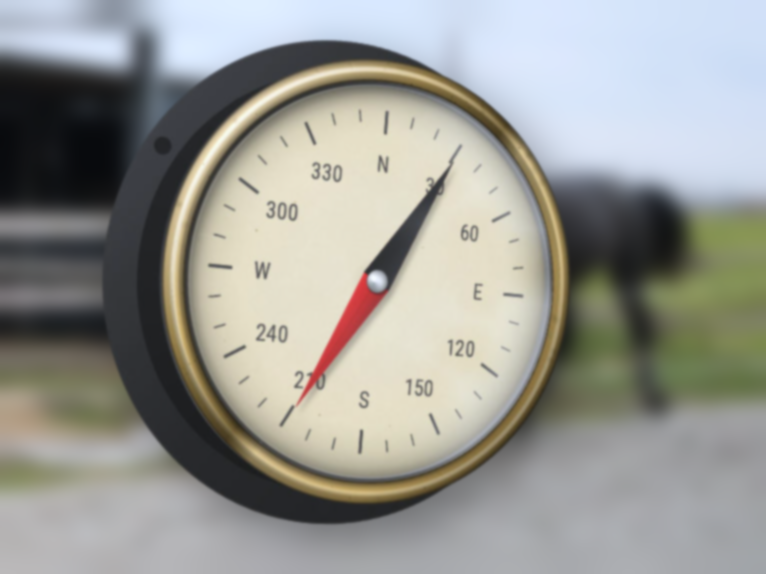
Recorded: 210 (°)
